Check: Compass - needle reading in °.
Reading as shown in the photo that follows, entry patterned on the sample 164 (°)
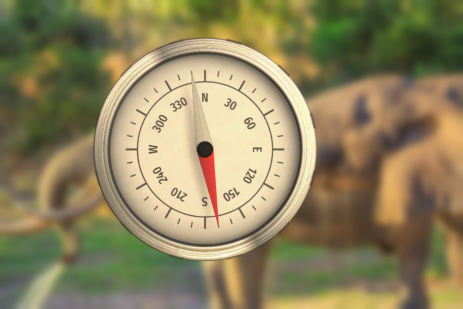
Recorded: 170 (°)
